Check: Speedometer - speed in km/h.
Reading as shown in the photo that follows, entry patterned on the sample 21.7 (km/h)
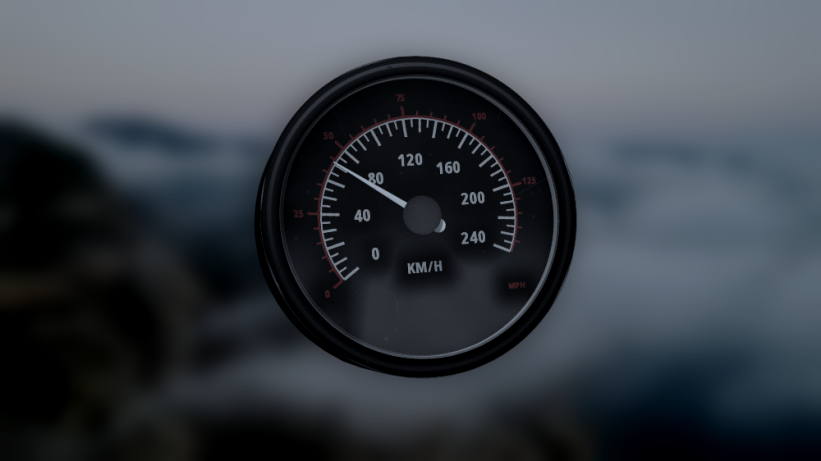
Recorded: 70 (km/h)
